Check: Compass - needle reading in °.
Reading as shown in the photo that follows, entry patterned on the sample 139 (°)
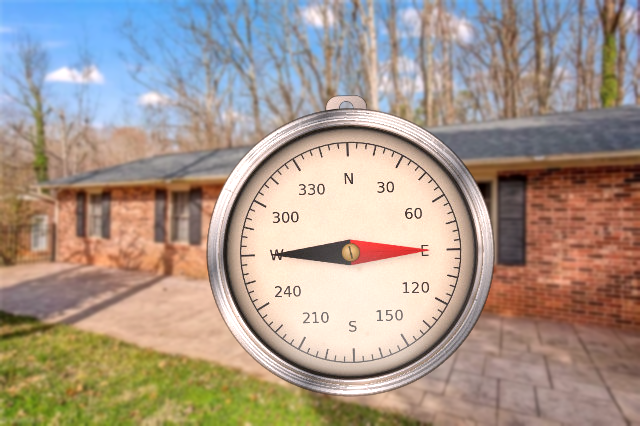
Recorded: 90 (°)
